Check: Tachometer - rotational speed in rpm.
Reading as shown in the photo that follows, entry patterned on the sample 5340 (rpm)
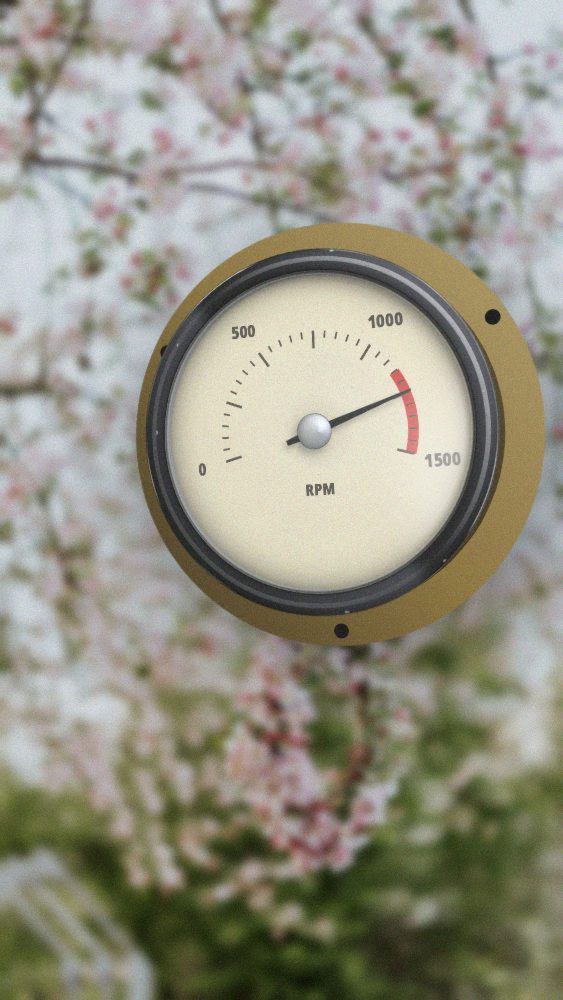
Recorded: 1250 (rpm)
